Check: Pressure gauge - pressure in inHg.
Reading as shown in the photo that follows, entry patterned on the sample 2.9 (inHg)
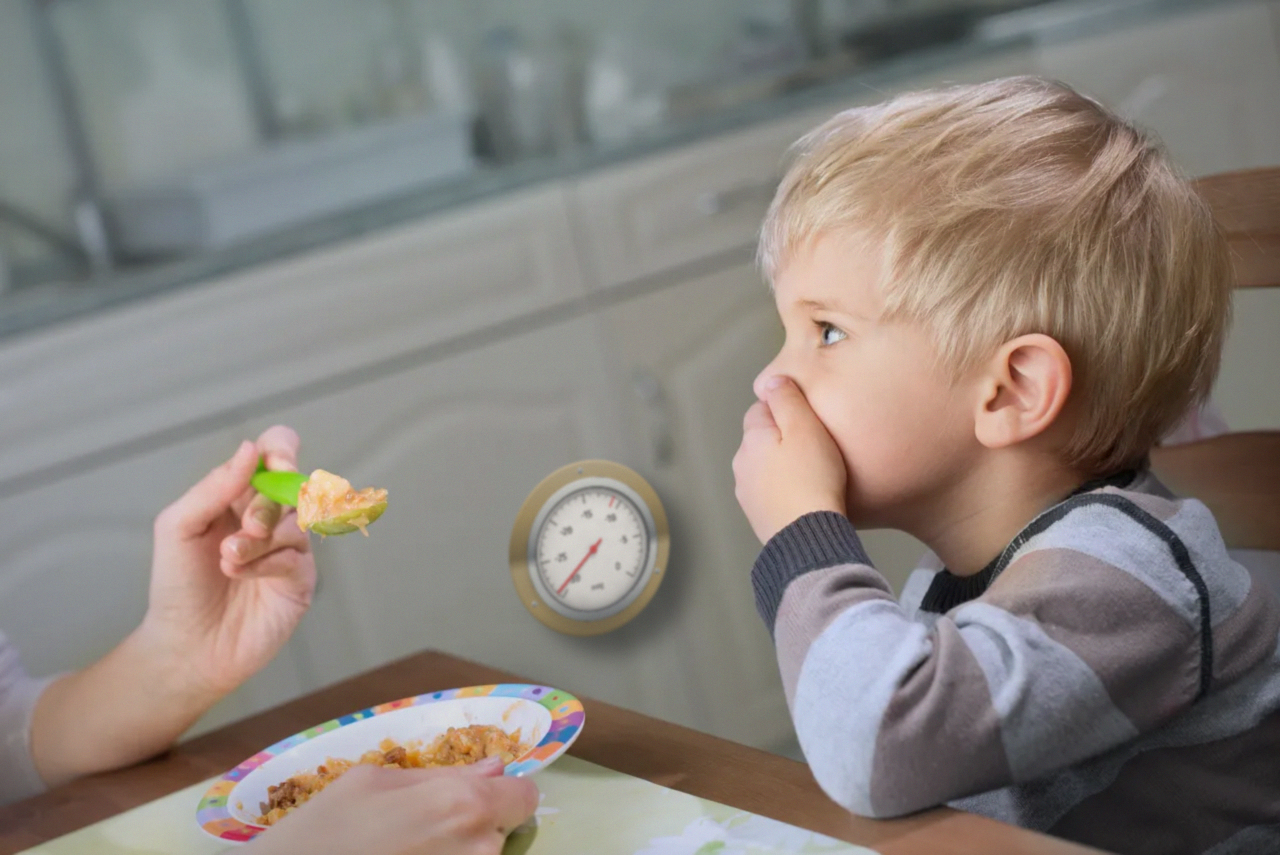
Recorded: -29 (inHg)
